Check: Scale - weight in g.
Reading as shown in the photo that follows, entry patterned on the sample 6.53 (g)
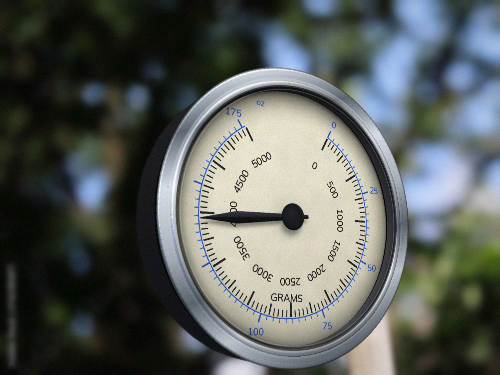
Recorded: 3950 (g)
